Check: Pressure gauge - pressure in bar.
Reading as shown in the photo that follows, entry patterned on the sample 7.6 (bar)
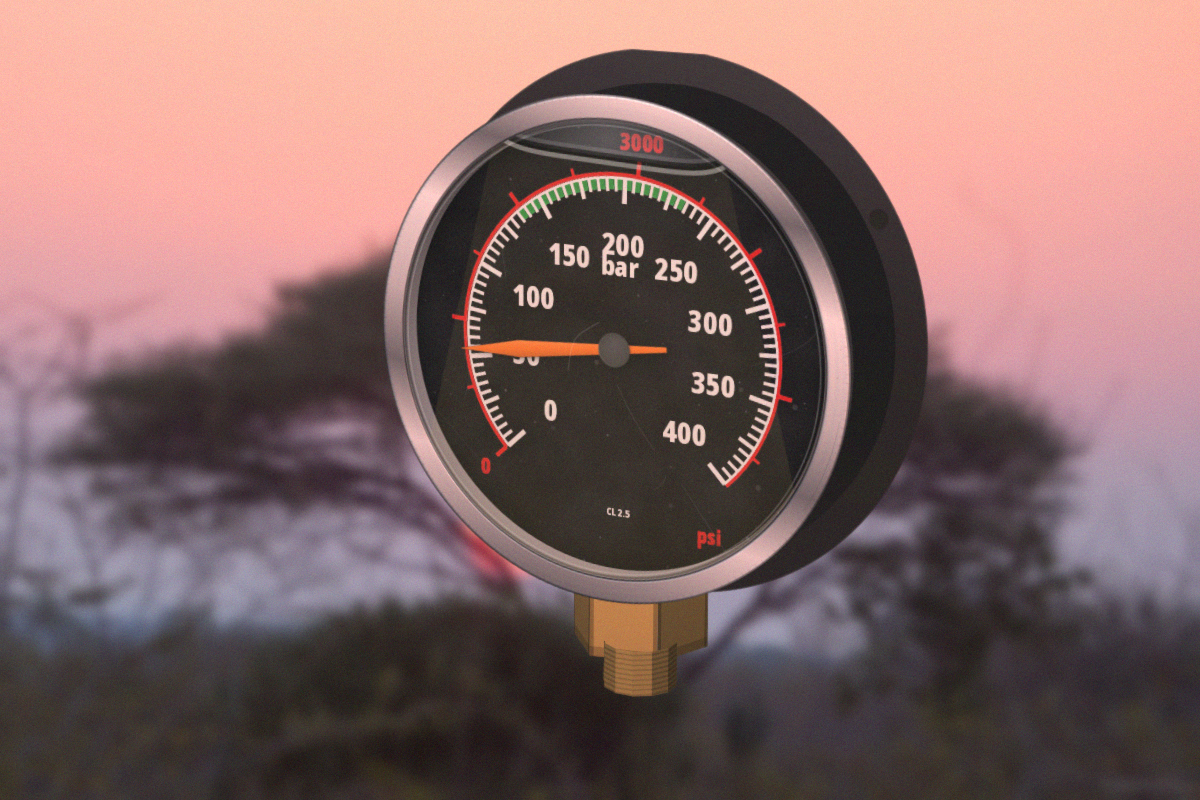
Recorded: 55 (bar)
